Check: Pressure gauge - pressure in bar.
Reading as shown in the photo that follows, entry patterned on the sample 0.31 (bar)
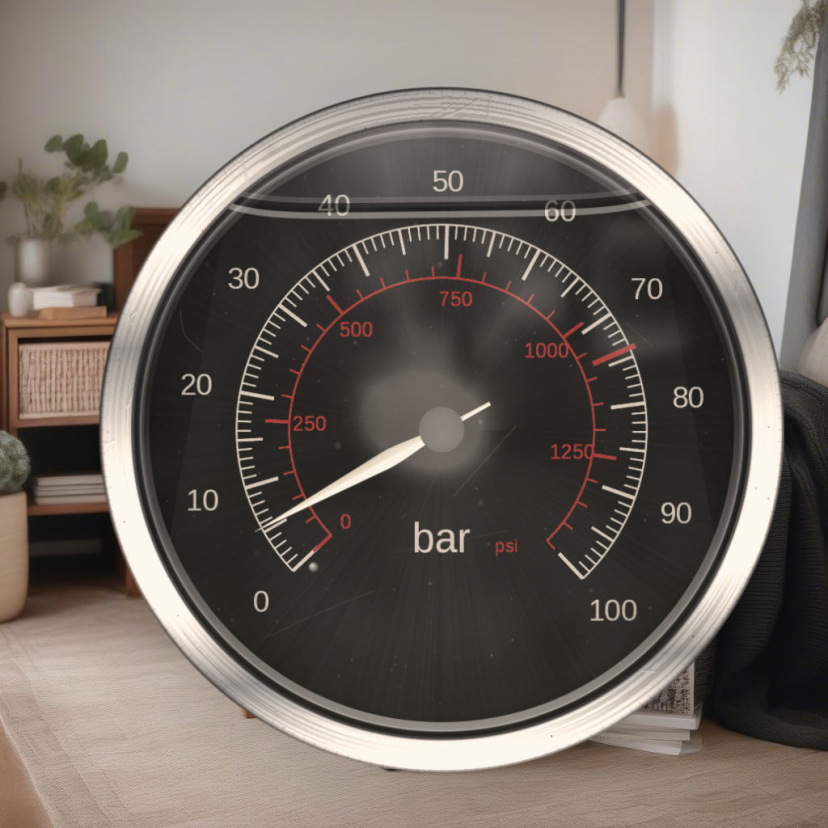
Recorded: 5.5 (bar)
